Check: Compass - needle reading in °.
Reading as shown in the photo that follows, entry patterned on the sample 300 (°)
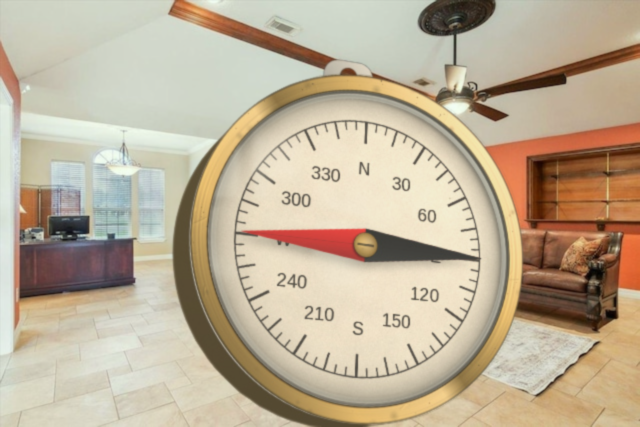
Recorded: 270 (°)
